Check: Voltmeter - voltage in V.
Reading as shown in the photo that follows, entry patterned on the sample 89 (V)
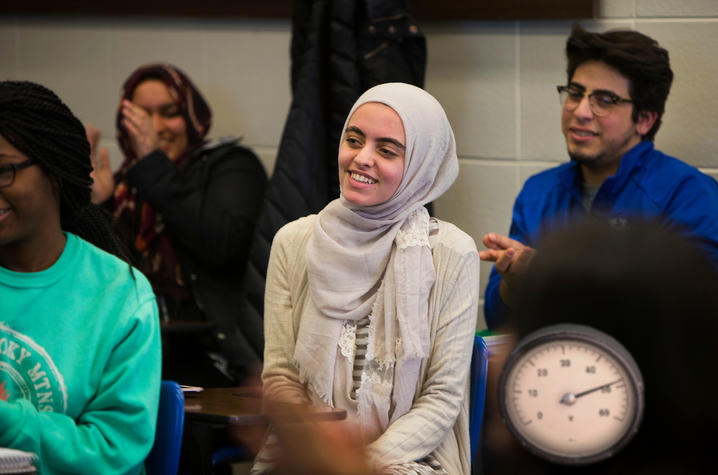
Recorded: 48 (V)
